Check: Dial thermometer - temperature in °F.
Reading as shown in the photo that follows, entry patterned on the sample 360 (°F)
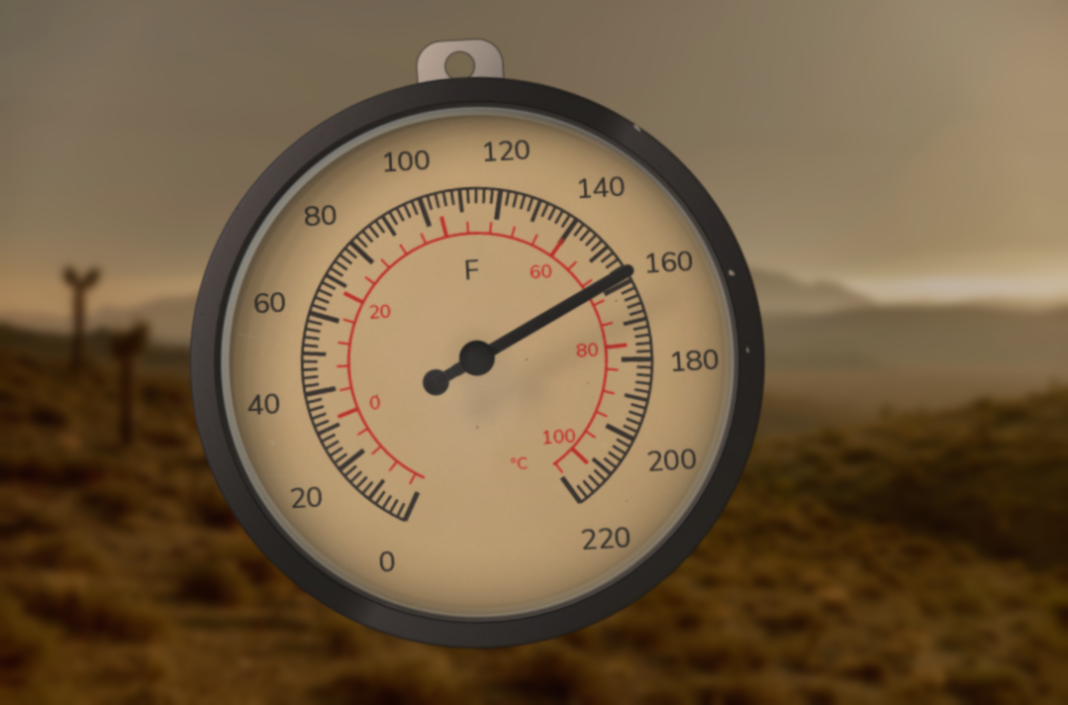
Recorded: 158 (°F)
